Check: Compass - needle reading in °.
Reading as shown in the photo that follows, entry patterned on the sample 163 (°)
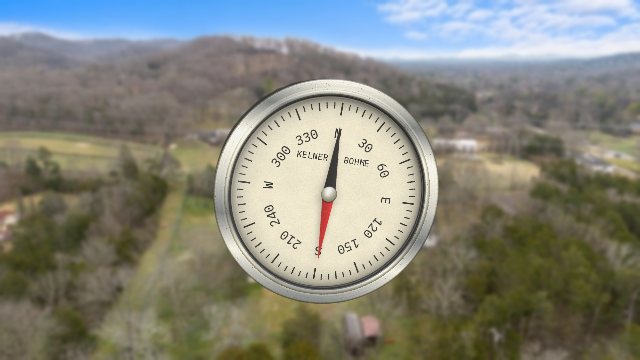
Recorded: 180 (°)
